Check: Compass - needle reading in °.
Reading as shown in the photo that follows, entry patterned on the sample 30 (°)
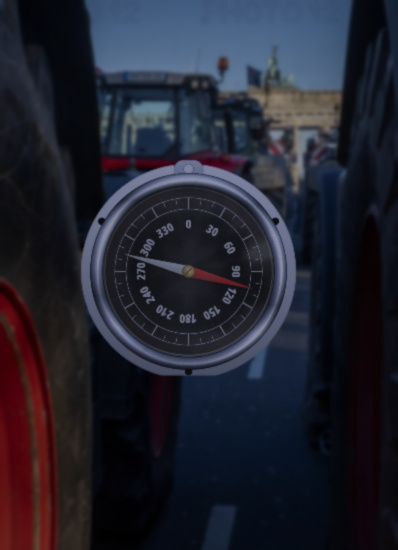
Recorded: 105 (°)
